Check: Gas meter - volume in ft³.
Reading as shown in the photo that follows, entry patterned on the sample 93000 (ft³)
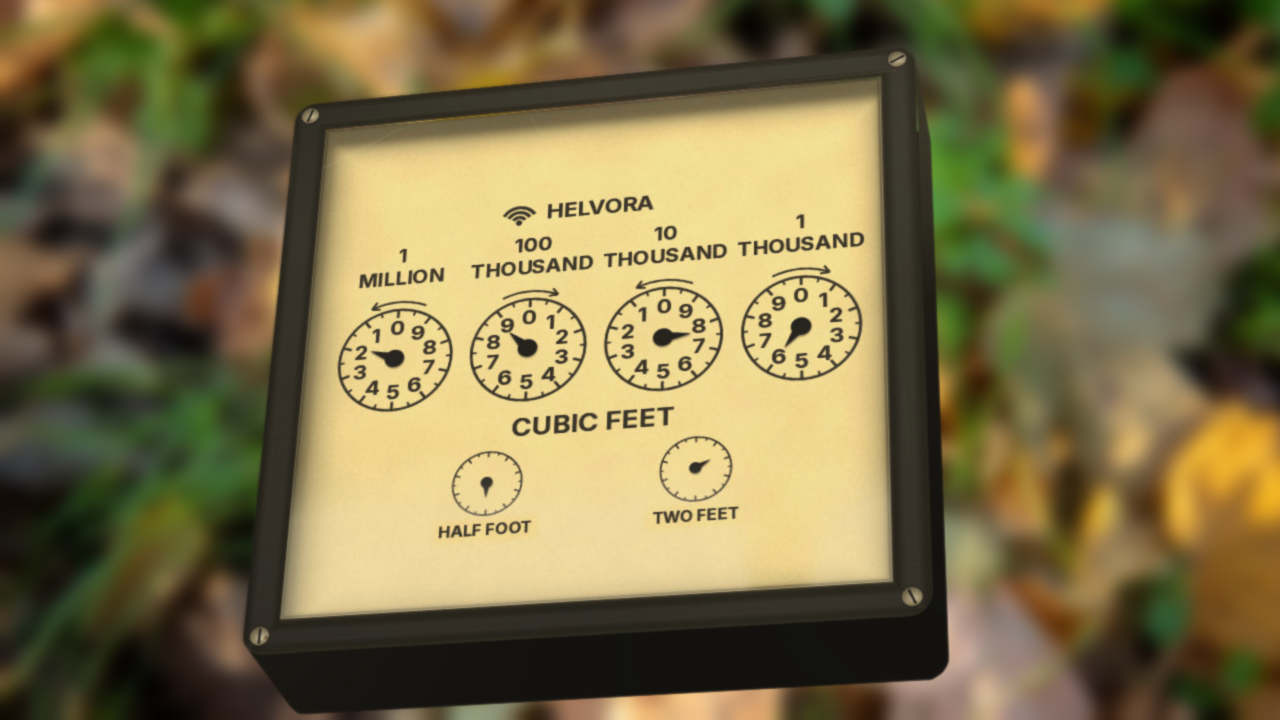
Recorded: 187600 (ft³)
